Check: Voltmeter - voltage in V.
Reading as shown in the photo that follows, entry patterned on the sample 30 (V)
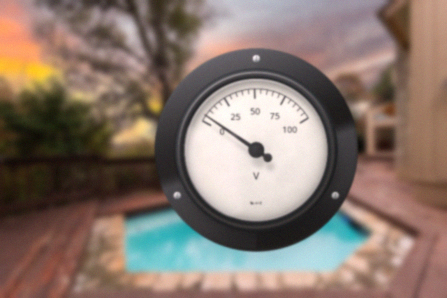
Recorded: 5 (V)
